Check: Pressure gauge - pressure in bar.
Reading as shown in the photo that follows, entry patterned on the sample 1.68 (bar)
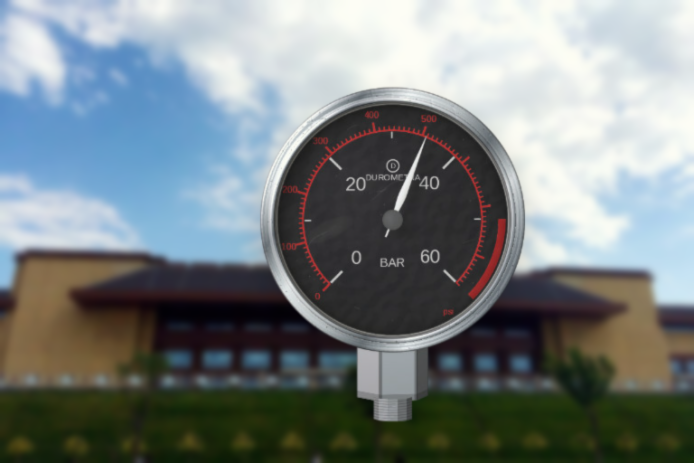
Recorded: 35 (bar)
